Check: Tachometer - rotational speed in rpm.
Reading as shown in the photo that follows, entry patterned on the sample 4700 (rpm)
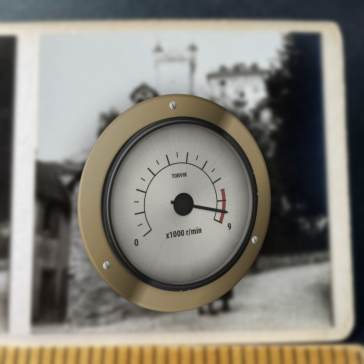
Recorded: 8500 (rpm)
